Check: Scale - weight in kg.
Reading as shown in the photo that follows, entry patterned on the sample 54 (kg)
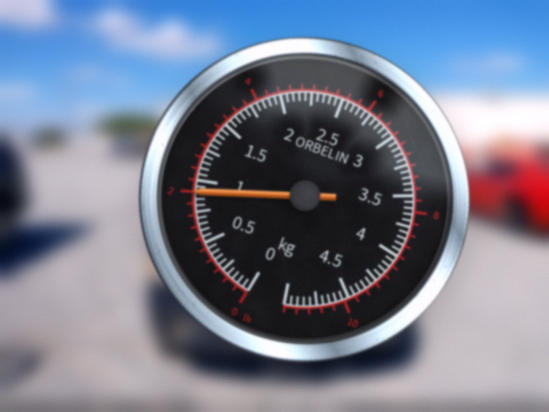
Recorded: 0.9 (kg)
